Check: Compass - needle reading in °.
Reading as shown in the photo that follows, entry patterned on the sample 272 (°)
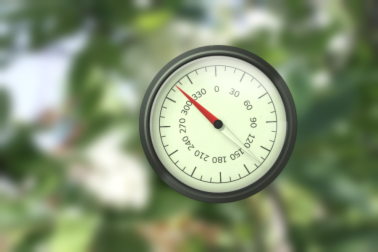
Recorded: 315 (°)
